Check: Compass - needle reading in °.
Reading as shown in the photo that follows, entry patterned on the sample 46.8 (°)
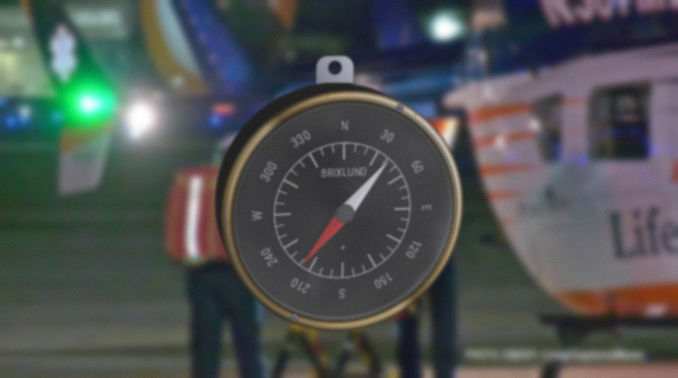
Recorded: 220 (°)
